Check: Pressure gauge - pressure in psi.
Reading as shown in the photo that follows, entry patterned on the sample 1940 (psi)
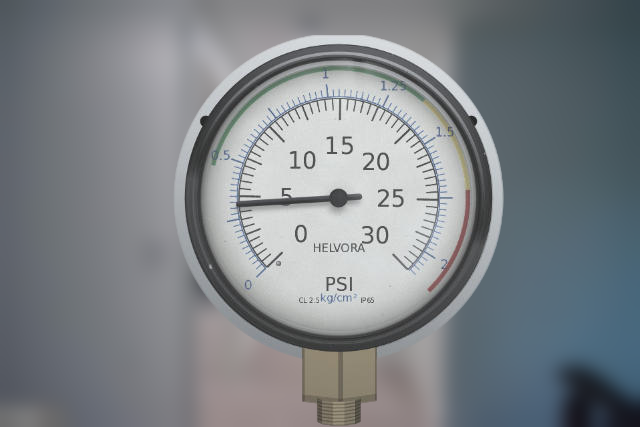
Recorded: 4.5 (psi)
